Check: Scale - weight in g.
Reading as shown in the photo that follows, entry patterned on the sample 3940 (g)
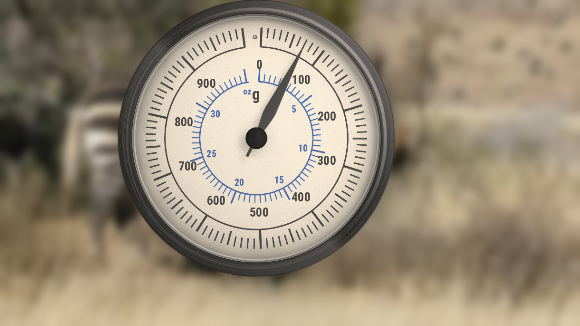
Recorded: 70 (g)
